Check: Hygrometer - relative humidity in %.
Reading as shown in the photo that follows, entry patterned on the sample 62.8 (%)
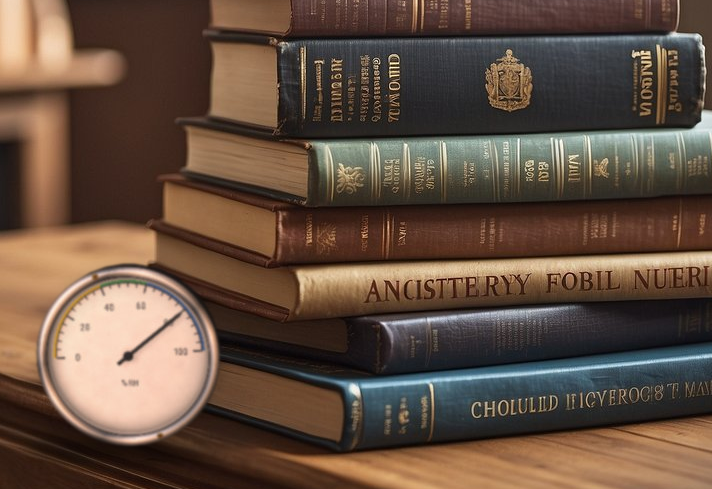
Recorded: 80 (%)
